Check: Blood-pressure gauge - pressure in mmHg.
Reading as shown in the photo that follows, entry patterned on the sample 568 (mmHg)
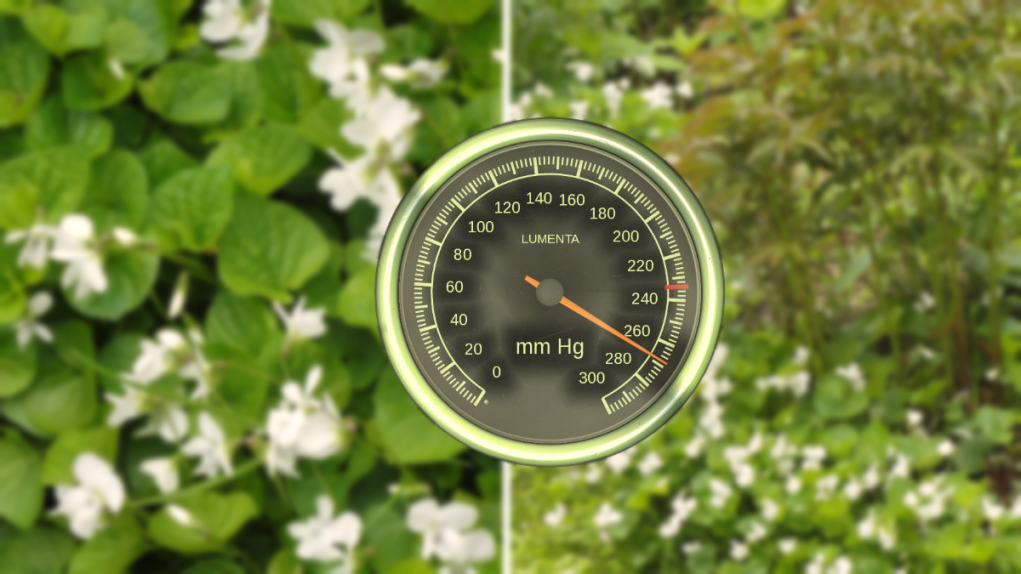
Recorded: 268 (mmHg)
